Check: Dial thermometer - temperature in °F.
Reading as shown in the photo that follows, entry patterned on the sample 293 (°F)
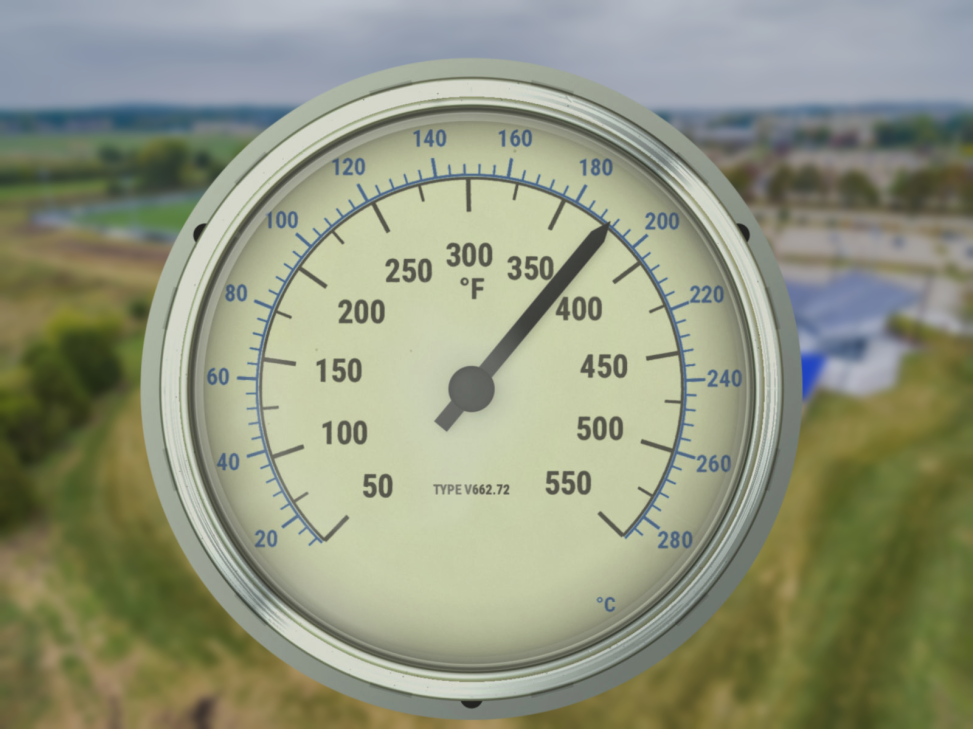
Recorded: 375 (°F)
